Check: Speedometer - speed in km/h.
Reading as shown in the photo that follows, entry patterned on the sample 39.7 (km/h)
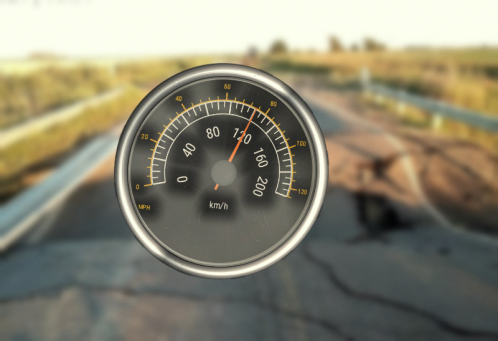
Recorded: 120 (km/h)
